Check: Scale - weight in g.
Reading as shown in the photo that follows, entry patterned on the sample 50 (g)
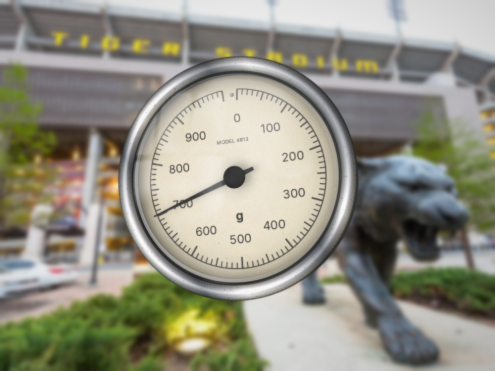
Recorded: 700 (g)
